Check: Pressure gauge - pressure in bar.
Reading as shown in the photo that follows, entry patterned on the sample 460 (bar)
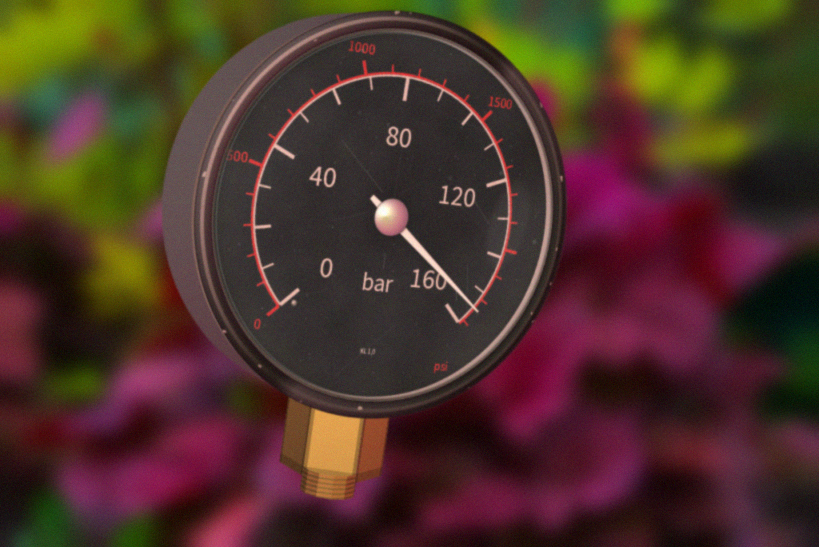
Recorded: 155 (bar)
